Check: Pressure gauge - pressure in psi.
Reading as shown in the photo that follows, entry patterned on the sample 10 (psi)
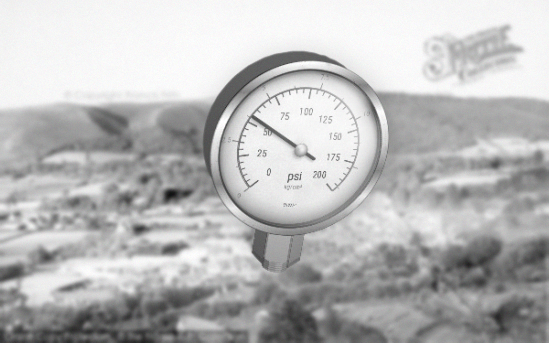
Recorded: 55 (psi)
